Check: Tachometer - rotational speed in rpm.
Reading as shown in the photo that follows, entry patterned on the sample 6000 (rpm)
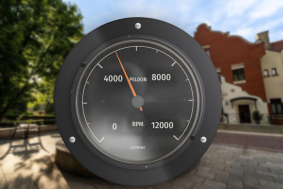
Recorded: 5000 (rpm)
